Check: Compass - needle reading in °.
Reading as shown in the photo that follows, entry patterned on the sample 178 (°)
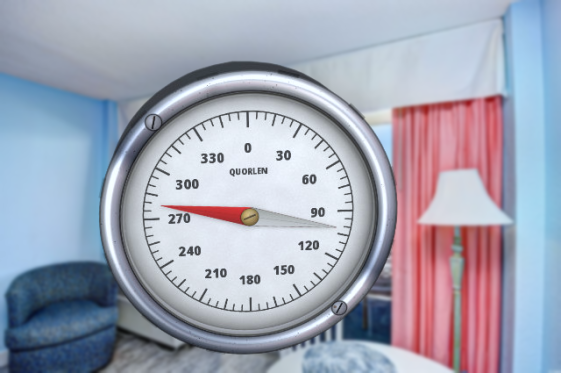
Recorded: 280 (°)
